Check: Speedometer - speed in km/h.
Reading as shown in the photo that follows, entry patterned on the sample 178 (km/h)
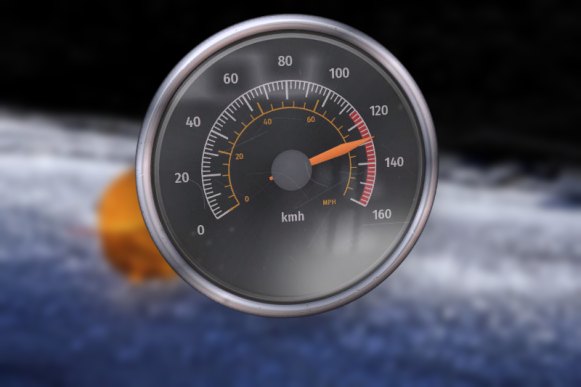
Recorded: 128 (km/h)
